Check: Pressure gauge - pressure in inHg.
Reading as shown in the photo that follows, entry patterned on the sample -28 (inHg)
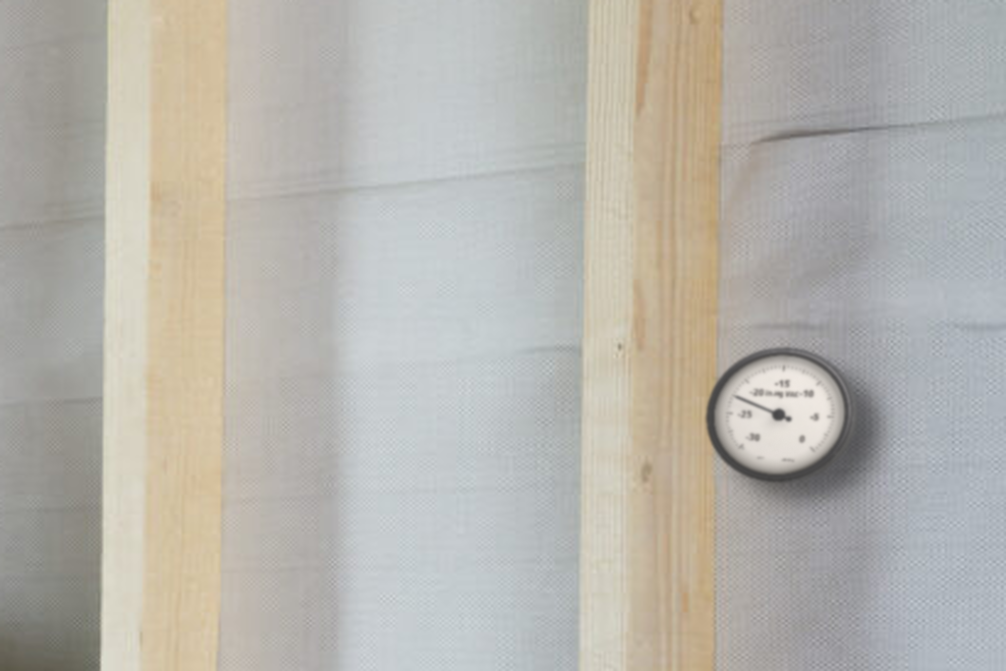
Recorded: -22.5 (inHg)
